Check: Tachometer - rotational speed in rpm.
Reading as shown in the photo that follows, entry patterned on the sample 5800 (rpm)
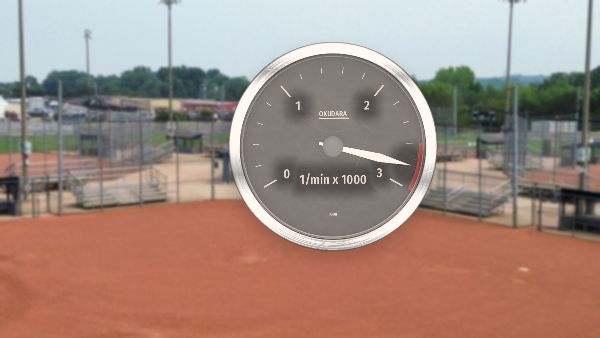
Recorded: 2800 (rpm)
